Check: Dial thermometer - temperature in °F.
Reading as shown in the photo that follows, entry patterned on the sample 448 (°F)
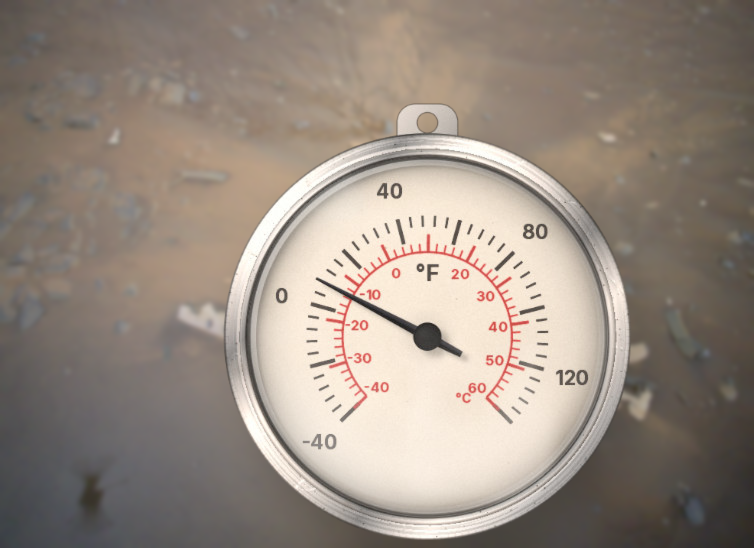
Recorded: 8 (°F)
